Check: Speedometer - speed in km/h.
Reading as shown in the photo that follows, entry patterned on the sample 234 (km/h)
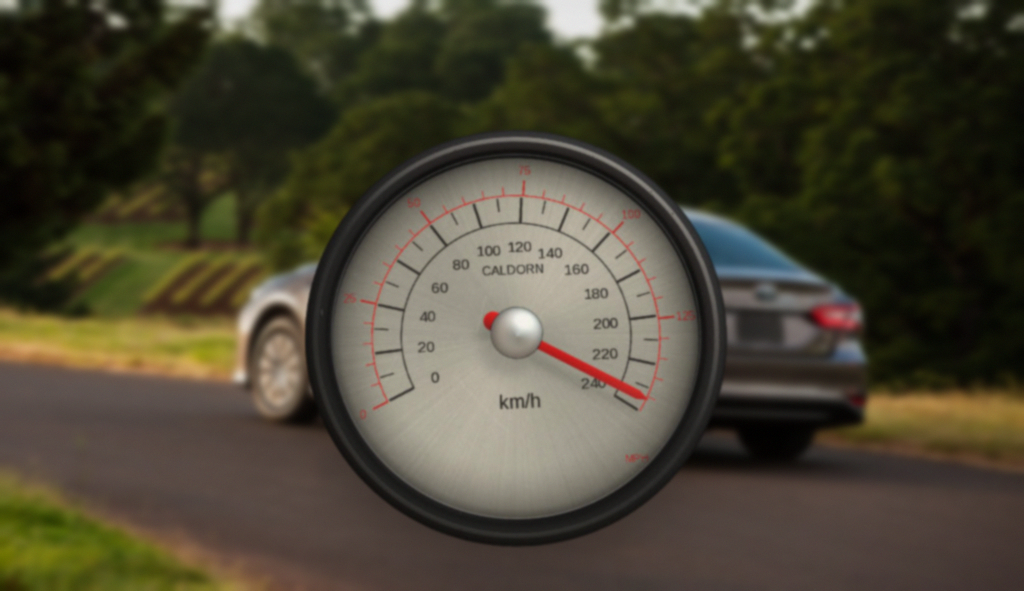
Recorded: 235 (km/h)
